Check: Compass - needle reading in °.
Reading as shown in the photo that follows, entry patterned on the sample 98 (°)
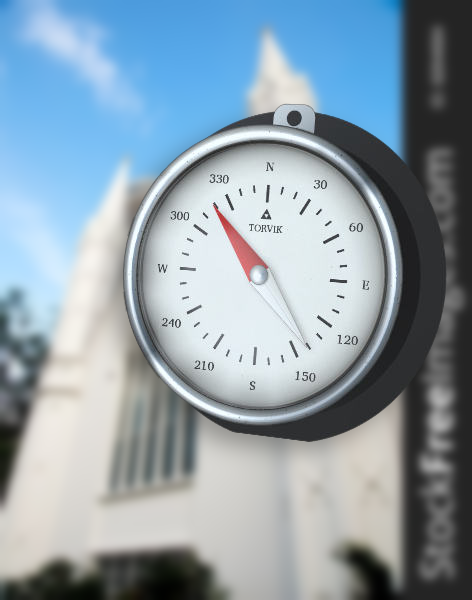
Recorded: 320 (°)
